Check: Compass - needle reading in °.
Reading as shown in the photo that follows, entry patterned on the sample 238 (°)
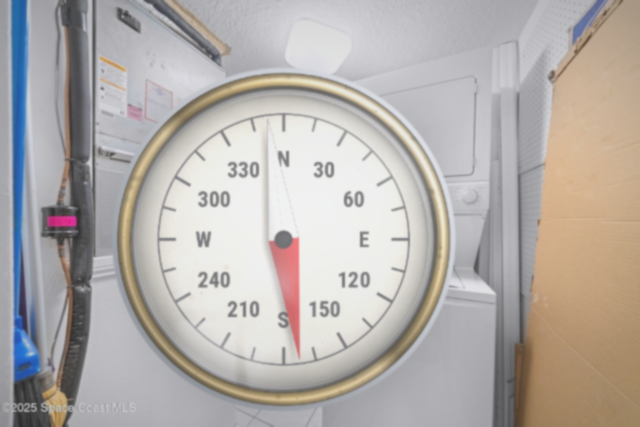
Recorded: 172.5 (°)
